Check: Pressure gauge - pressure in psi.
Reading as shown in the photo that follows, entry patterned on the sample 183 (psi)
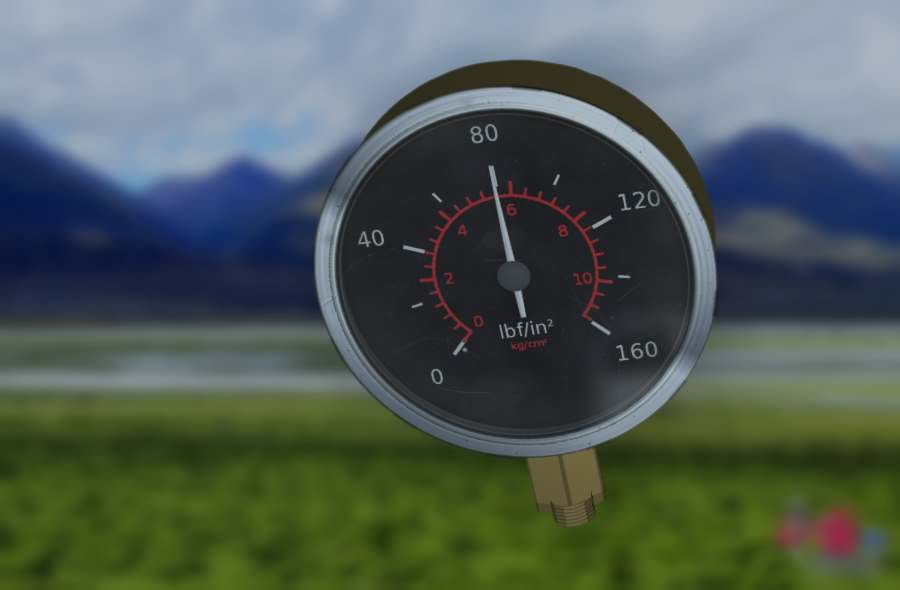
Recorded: 80 (psi)
